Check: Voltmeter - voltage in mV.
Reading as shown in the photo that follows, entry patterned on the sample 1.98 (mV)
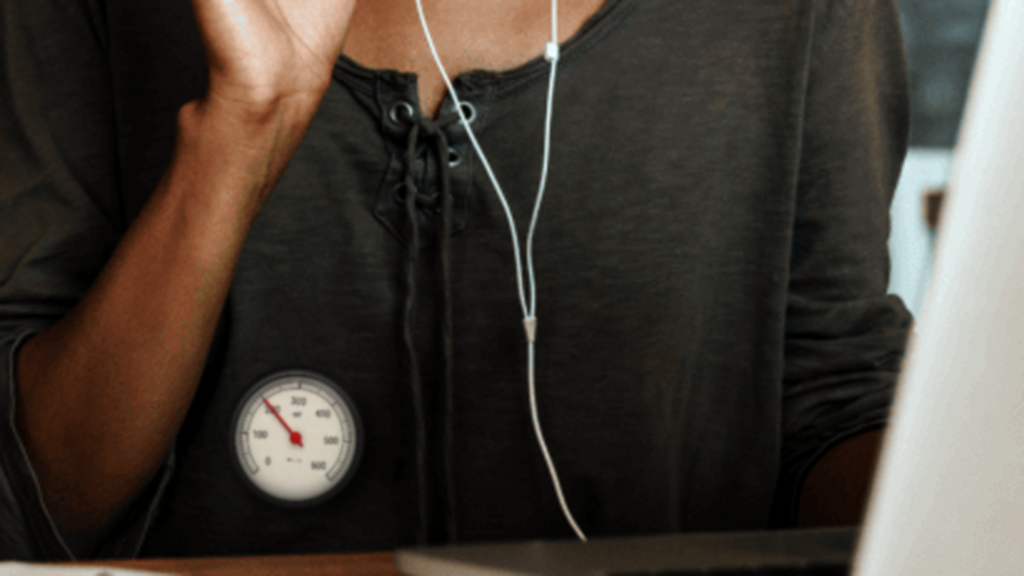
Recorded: 200 (mV)
